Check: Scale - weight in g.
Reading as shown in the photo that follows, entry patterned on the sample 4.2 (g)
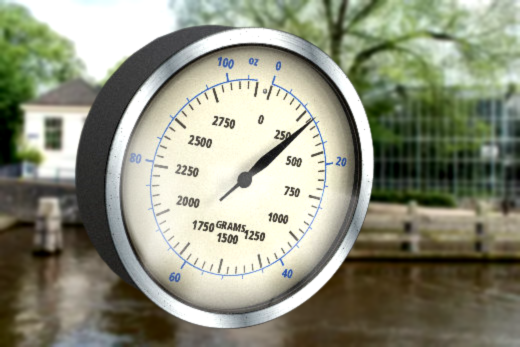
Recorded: 300 (g)
